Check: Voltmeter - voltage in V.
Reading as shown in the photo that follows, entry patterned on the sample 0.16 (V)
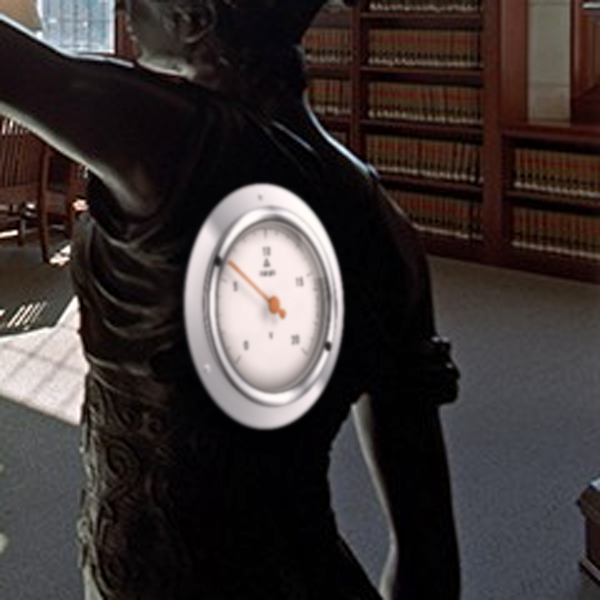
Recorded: 6 (V)
